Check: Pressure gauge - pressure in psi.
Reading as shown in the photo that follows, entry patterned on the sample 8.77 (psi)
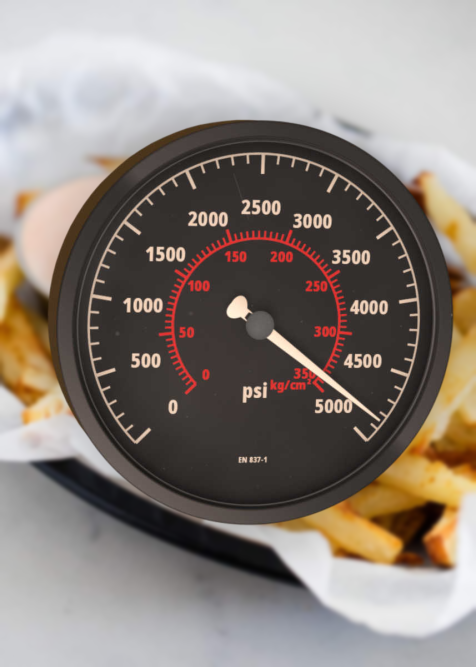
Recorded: 4850 (psi)
